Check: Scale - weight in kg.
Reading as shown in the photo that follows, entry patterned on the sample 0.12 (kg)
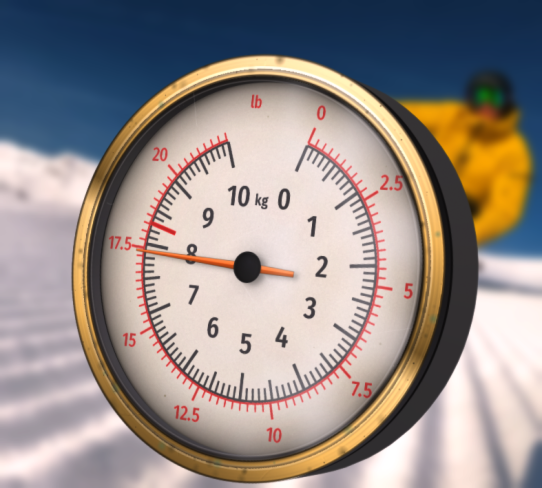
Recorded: 7.9 (kg)
